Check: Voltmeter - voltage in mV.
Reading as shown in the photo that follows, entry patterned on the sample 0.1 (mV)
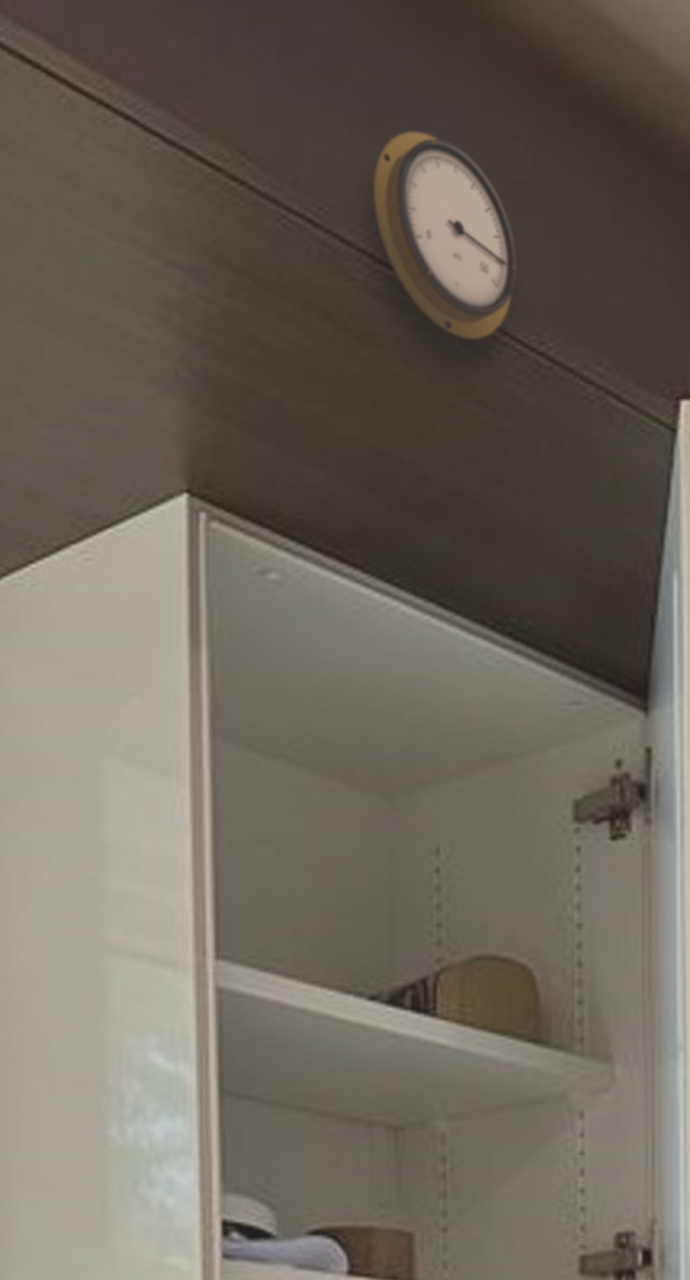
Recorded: 45 (mV)
